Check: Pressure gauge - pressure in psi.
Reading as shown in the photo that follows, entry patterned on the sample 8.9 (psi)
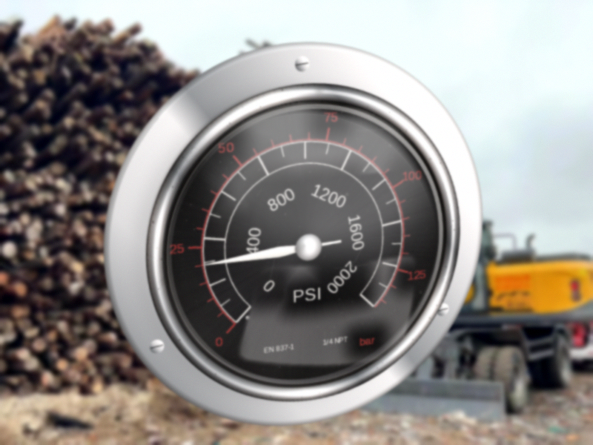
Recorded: 300 (psi)
